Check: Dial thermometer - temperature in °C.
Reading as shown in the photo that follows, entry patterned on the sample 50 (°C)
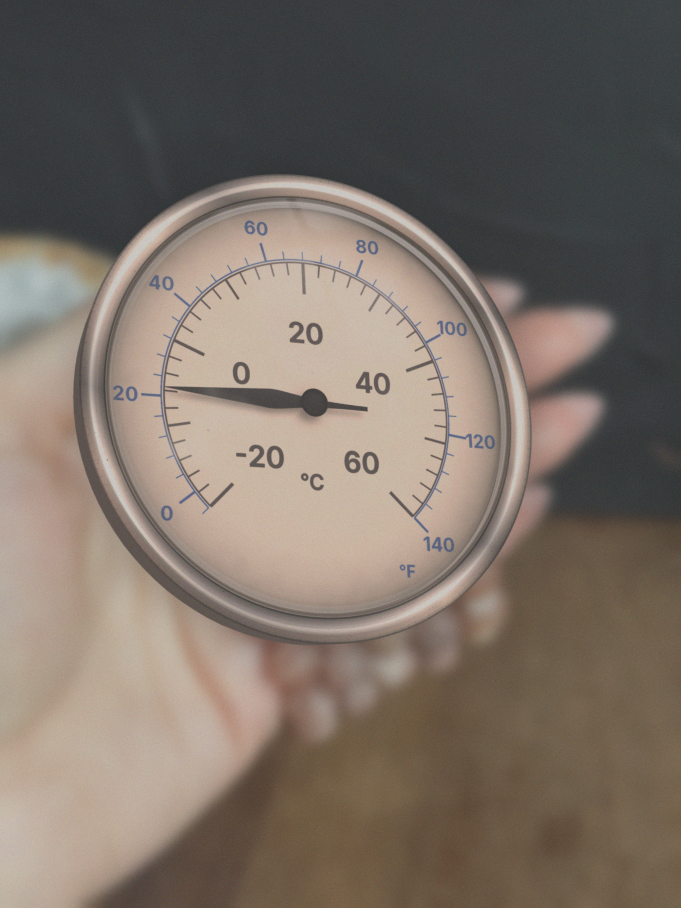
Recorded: -6 (°C)
